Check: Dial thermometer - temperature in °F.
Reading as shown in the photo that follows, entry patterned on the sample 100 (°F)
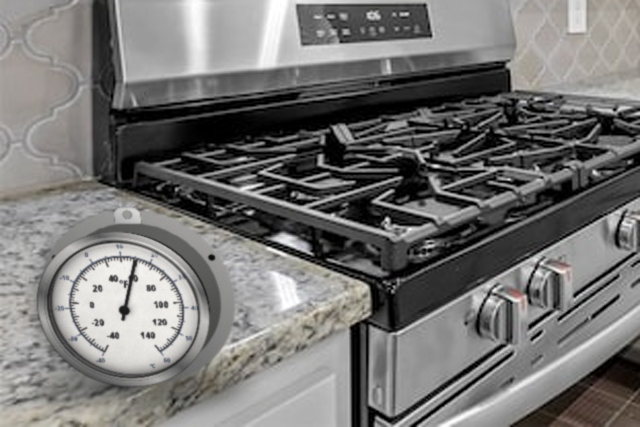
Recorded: 60 (°F)
